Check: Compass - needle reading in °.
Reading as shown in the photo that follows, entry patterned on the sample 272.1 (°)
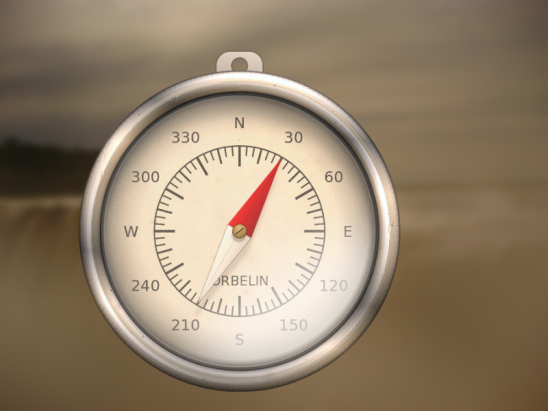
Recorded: 30 (°)
